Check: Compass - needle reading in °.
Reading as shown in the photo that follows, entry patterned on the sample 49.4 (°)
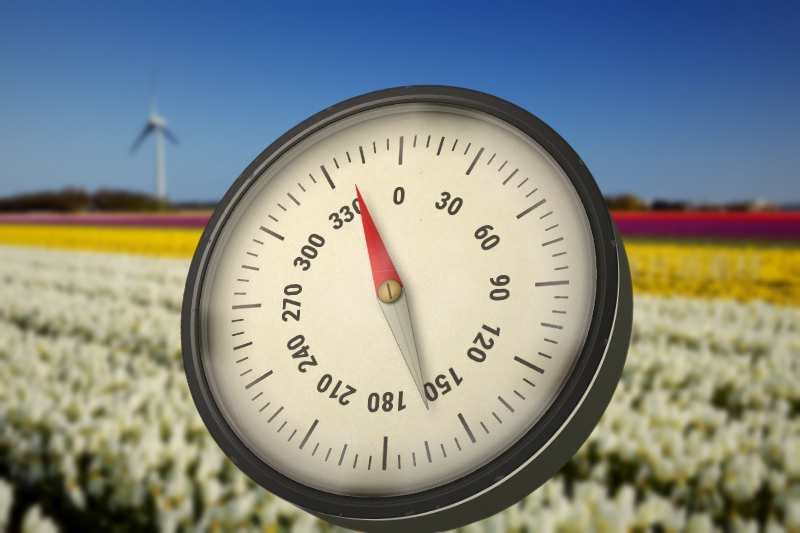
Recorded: 340 (°)
